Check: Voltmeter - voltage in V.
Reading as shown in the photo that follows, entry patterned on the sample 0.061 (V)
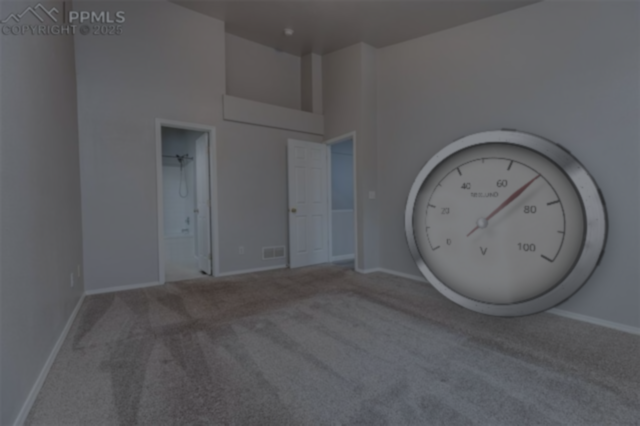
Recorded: 70 (V)
